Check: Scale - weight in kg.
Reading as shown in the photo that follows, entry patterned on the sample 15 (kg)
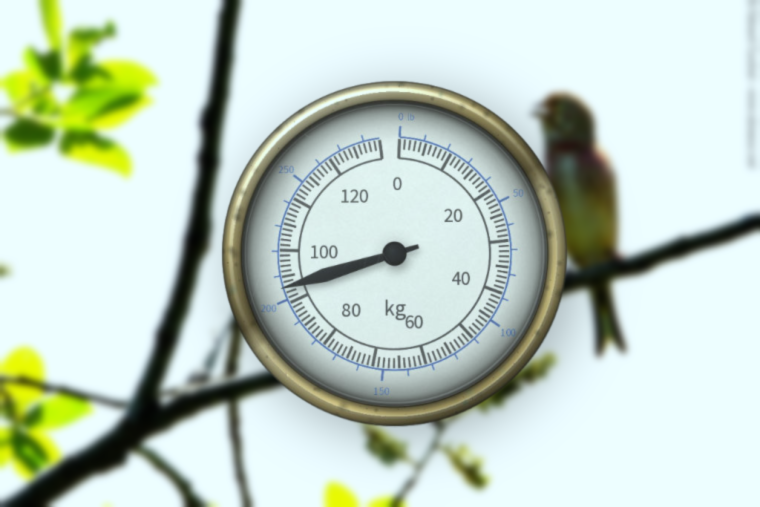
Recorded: 93 (kg)
